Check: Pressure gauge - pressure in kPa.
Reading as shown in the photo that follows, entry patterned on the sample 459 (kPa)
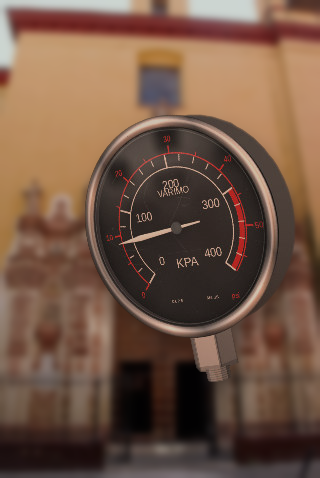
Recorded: 60 (kPa)
